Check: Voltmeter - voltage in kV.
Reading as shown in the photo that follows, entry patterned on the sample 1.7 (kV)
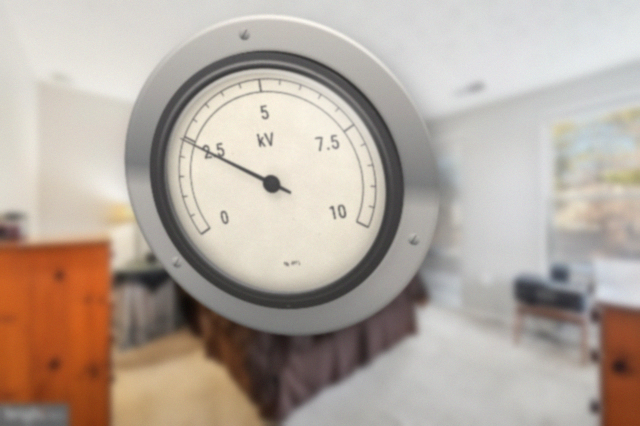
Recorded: 2.5 (kV)
